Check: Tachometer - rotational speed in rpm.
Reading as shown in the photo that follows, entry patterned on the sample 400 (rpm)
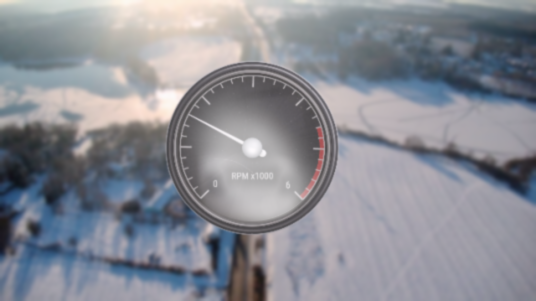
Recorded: 1600 (rpm)
